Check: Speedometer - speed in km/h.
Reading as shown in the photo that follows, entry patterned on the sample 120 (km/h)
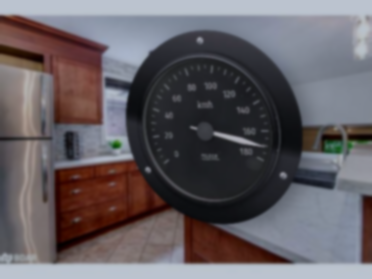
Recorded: 170 (km/h)
